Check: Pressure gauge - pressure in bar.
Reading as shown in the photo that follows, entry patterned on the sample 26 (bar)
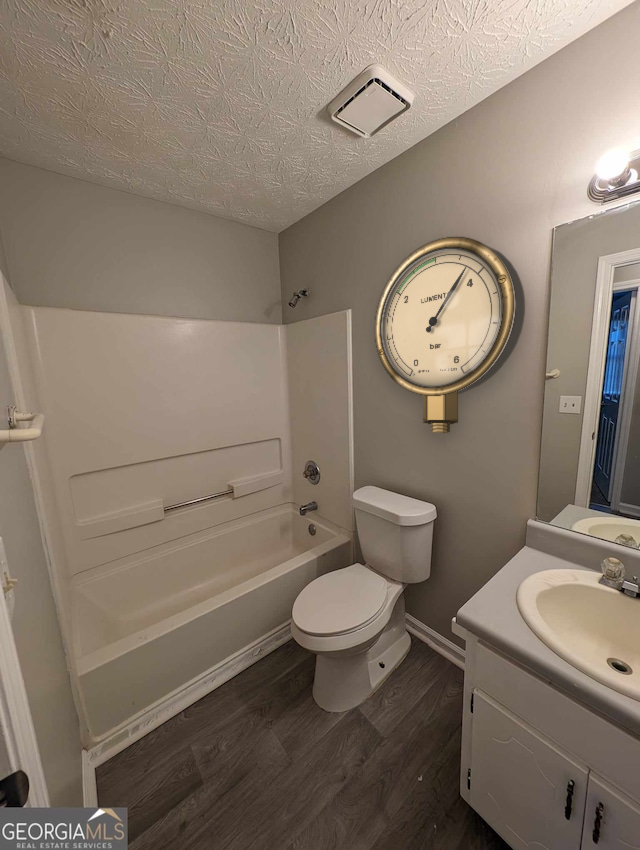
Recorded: 3.75 (bar)
